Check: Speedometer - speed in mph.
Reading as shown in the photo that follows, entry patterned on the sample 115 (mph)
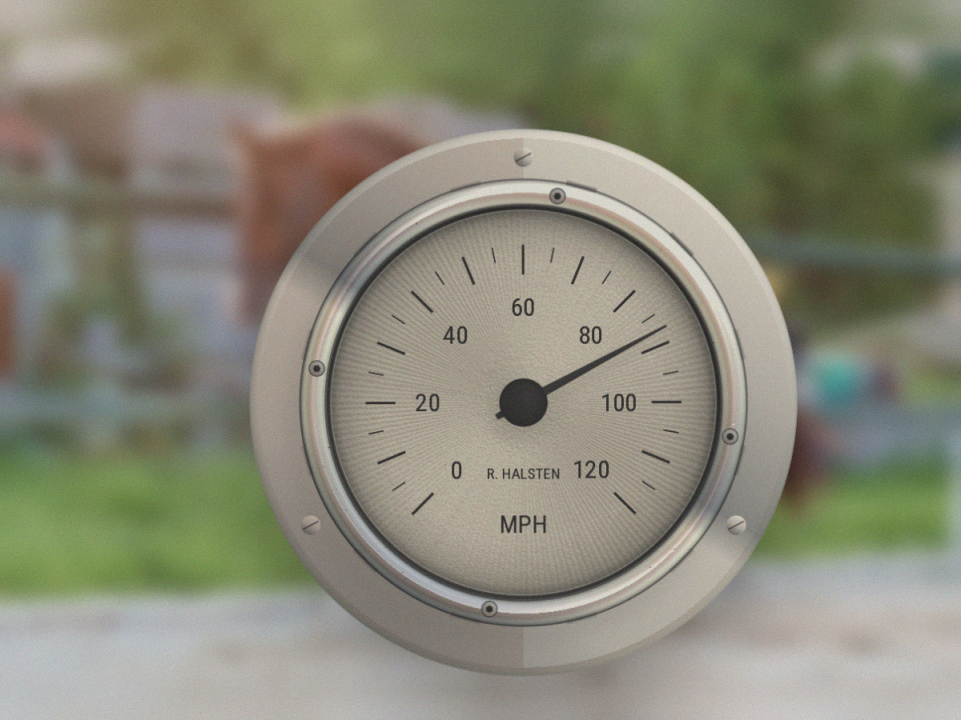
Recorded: 87.5 (mph)
